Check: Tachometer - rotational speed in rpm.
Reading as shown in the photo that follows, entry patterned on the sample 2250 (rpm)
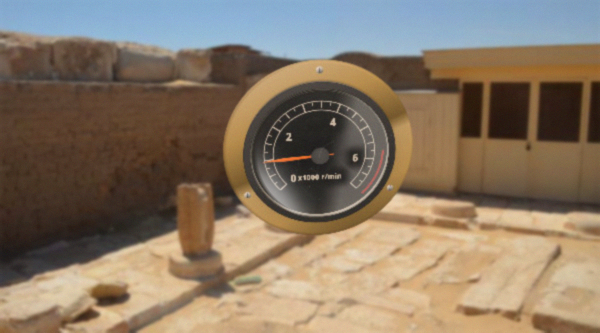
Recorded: 1000 (rpm)
